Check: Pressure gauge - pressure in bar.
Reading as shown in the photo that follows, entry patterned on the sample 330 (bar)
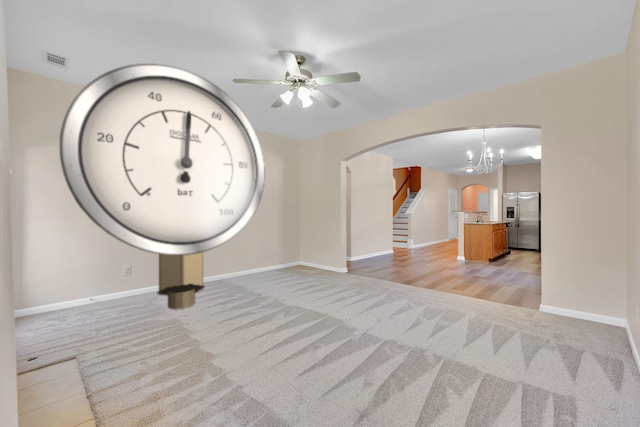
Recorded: 50 (bar)
